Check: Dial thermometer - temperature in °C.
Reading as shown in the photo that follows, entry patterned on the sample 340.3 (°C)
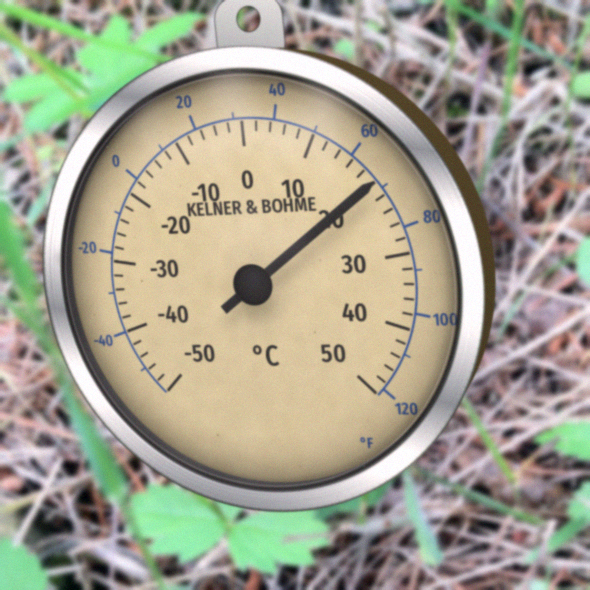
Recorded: 20 (°C)
